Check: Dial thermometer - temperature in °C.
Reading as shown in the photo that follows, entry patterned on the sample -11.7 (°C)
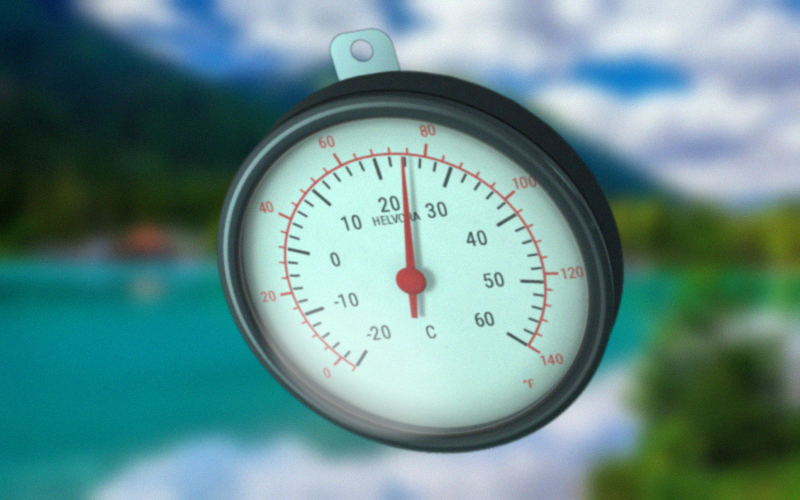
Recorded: 24 (°C)
